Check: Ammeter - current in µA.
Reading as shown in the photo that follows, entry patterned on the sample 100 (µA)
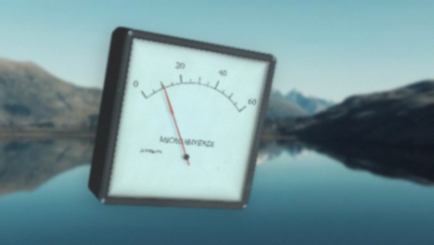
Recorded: 10 (µA)
